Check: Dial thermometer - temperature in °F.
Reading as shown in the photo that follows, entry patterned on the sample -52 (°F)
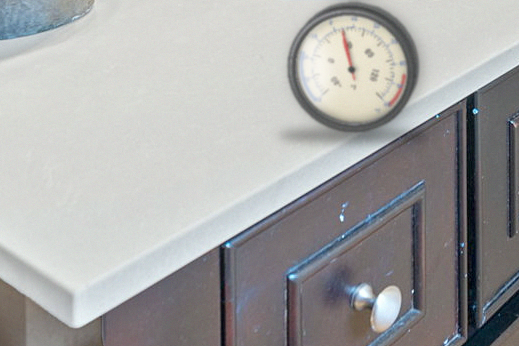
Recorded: 40 (°F)
